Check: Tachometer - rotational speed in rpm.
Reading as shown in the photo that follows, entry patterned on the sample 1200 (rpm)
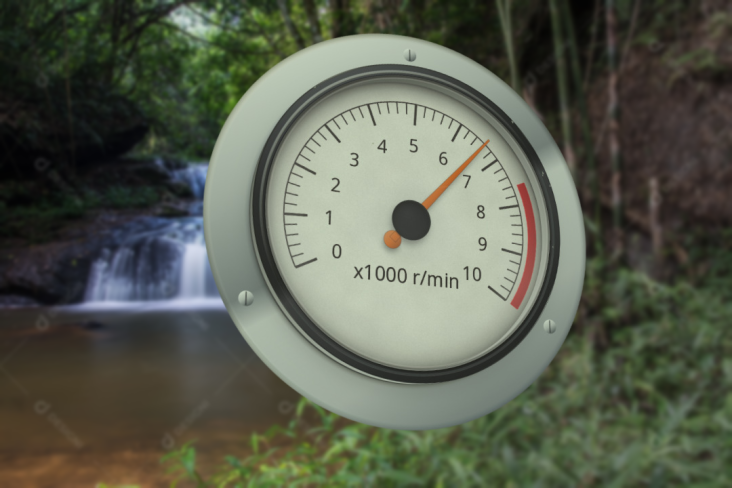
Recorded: 6600 (rpm)
